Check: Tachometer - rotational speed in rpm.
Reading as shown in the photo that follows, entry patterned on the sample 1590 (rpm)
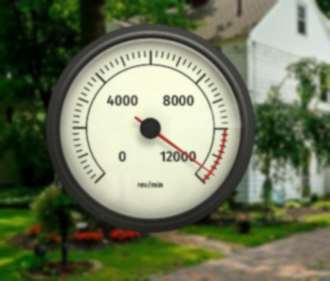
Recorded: 11600 (rpm)
